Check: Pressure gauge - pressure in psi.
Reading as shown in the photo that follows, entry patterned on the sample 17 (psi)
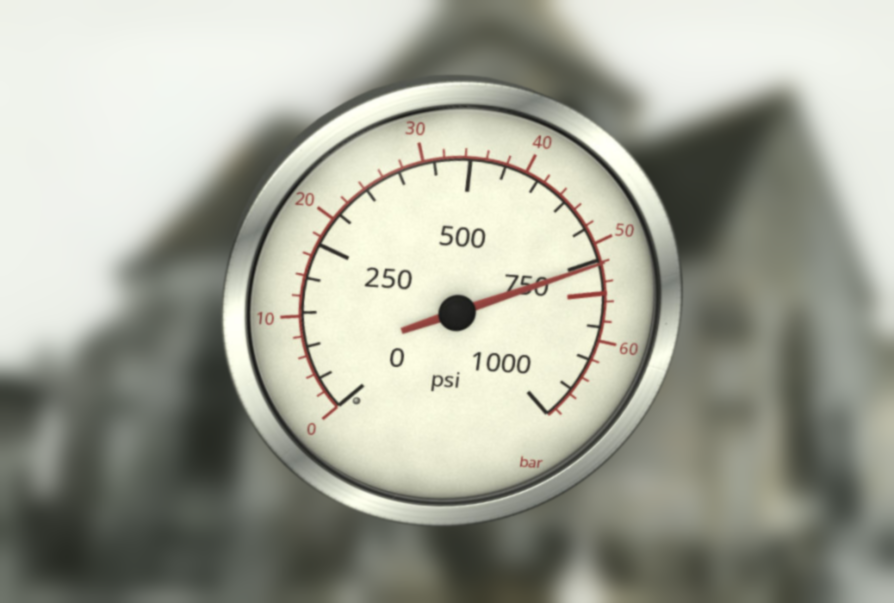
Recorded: 750 (psi)
